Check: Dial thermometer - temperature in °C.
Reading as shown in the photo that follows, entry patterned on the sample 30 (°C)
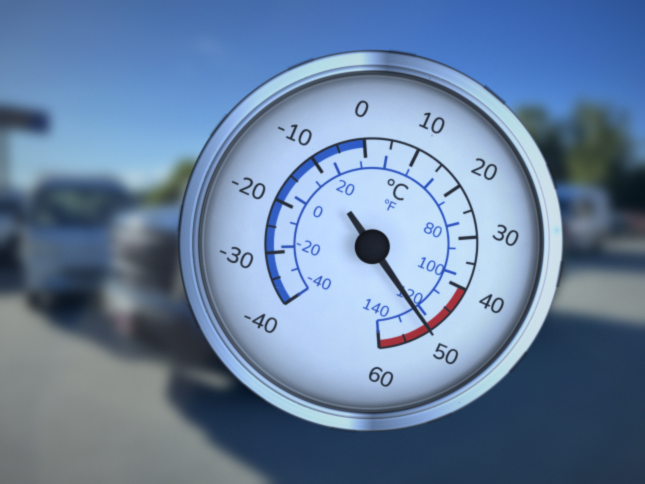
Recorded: 50 (°C)
